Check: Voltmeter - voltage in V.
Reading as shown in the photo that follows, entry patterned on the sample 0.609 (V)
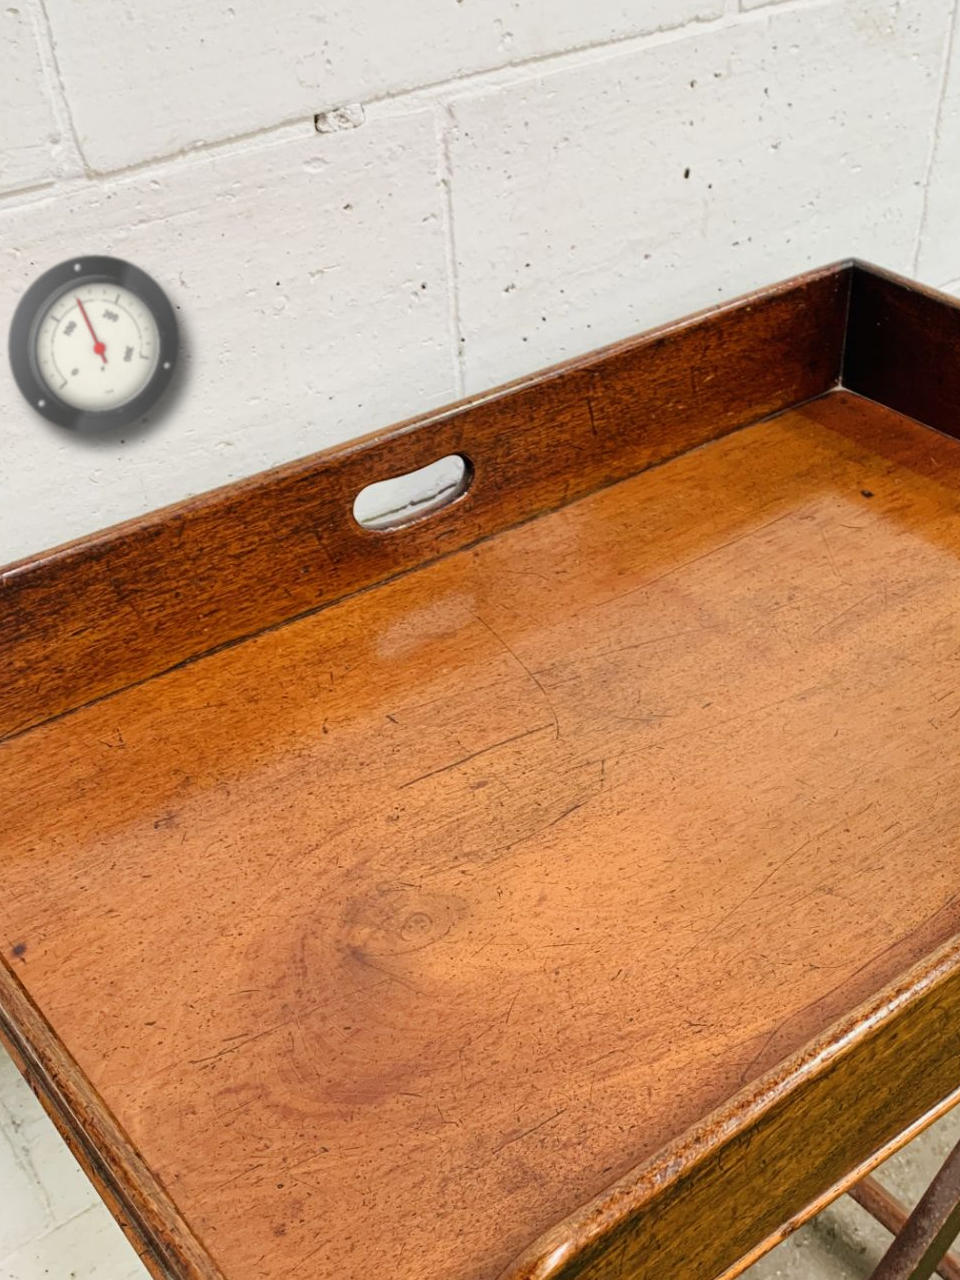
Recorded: 140 (V)
